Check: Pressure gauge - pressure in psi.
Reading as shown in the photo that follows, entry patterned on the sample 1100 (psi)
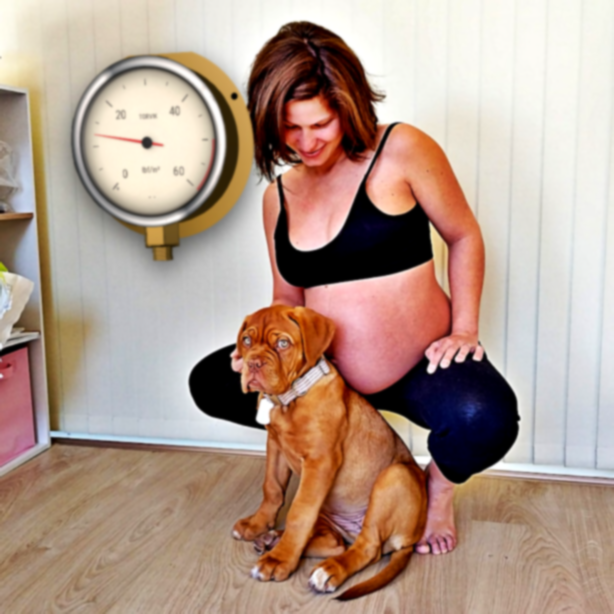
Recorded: 12.5 (psi)
